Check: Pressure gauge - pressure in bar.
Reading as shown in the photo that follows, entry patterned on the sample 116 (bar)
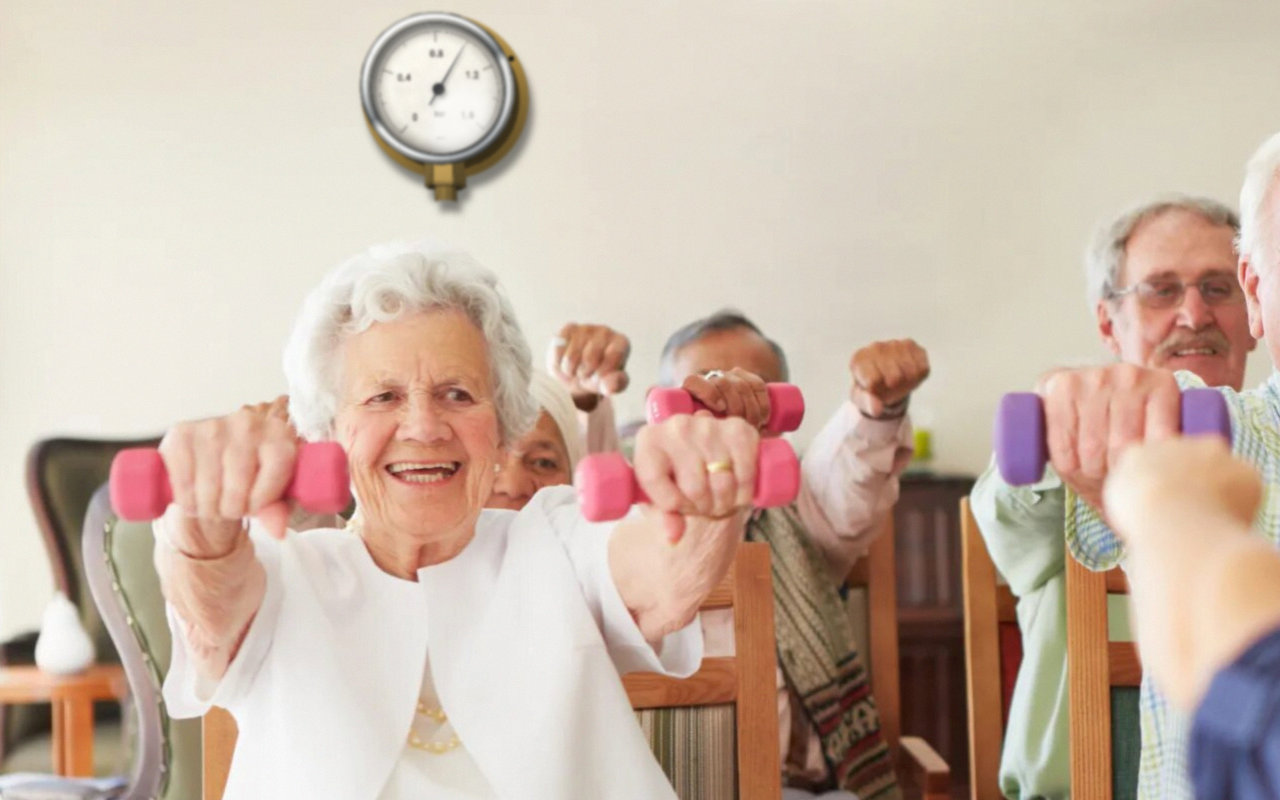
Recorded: 1 (bar)
